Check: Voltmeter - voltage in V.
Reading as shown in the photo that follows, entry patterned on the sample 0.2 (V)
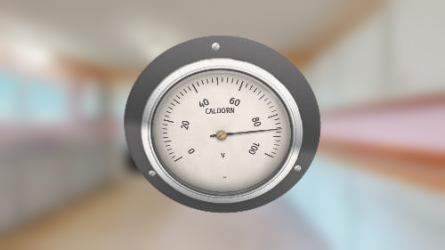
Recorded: 86 (V)
